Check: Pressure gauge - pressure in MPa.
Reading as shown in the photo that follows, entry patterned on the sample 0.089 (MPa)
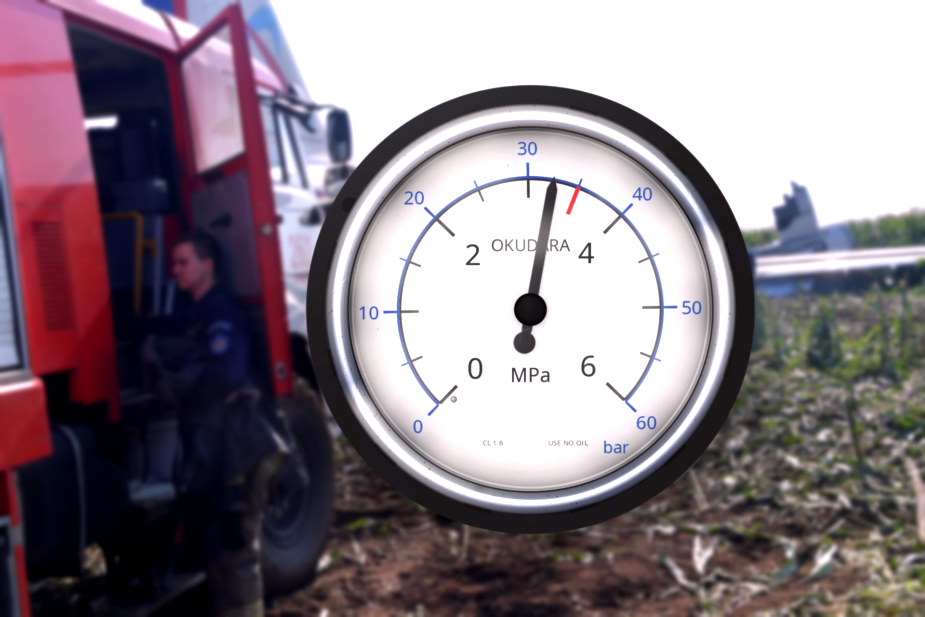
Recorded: 3.25 (MPa)
